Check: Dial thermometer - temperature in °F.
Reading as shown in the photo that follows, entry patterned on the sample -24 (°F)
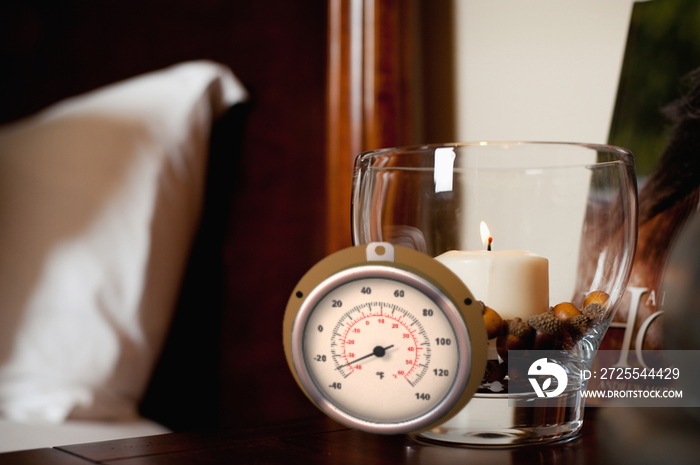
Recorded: -30 (°F)
